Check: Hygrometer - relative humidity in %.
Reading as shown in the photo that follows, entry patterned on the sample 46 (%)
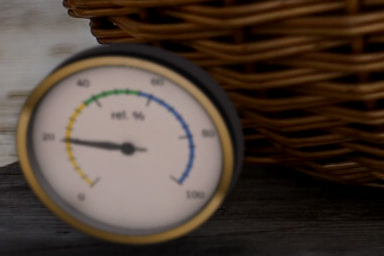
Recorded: 20 (%)
